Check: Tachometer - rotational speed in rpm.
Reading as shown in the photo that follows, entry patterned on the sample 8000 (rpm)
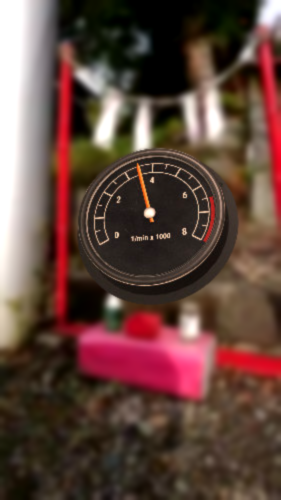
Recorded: 3500 (rpm)
